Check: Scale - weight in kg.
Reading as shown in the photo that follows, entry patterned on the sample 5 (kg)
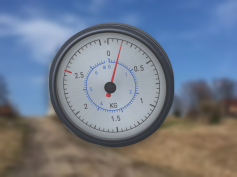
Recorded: 0.15 (kg)
